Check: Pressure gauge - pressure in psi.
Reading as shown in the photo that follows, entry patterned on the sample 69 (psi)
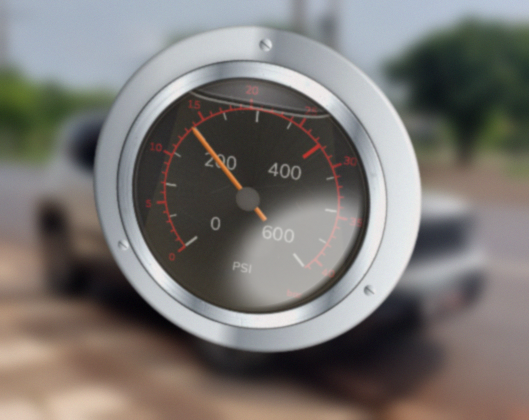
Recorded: 200 (psi)
